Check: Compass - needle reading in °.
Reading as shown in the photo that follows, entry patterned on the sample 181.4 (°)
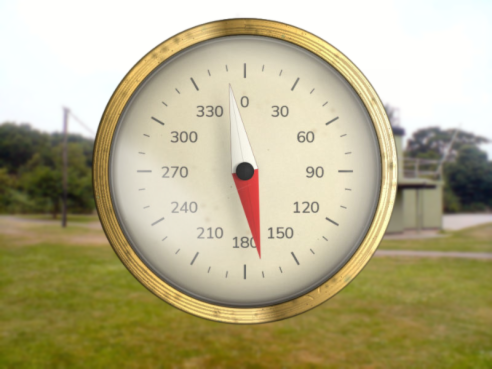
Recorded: 170 (°)
